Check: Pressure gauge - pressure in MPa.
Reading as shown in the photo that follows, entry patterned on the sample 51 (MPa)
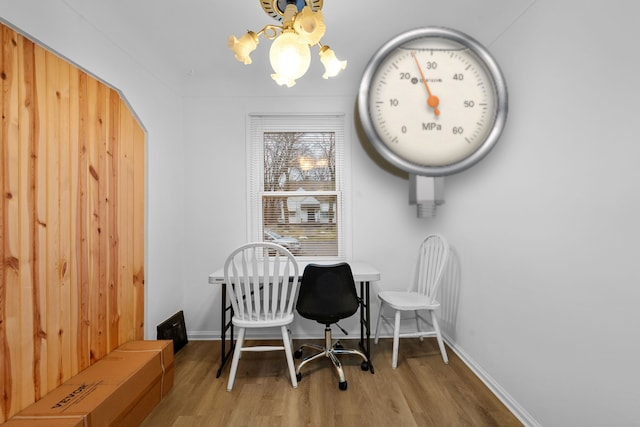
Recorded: 25 (MPa)
